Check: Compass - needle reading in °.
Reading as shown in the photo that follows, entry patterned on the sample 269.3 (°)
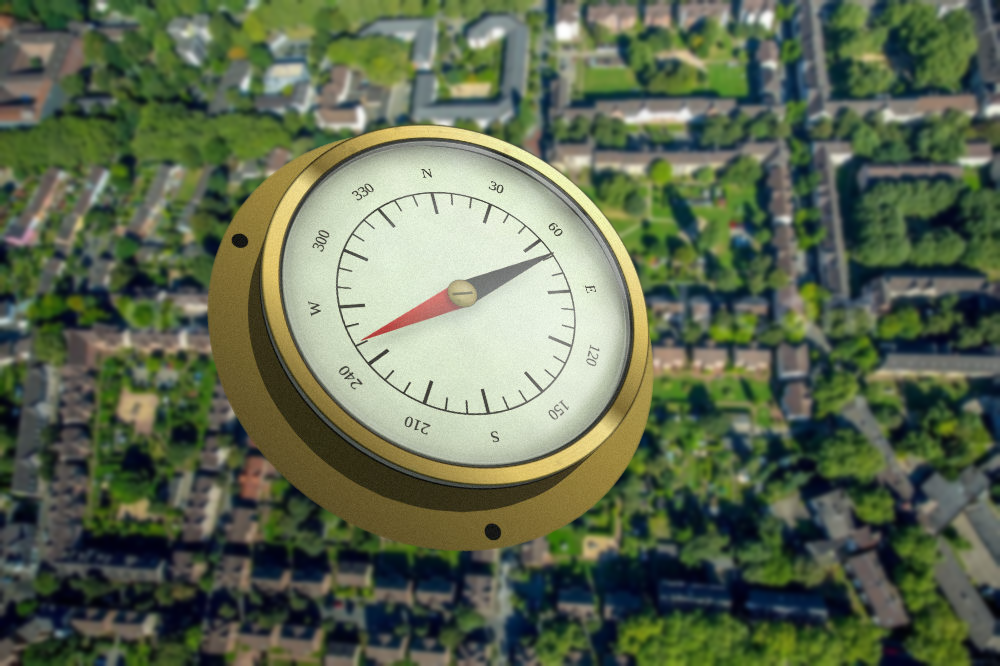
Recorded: 250 (°)
